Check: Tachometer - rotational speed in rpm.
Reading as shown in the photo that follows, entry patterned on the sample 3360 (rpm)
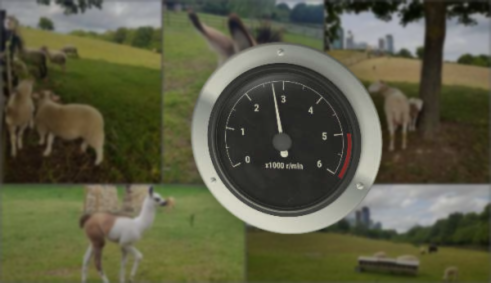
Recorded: 2750 (rpm)
